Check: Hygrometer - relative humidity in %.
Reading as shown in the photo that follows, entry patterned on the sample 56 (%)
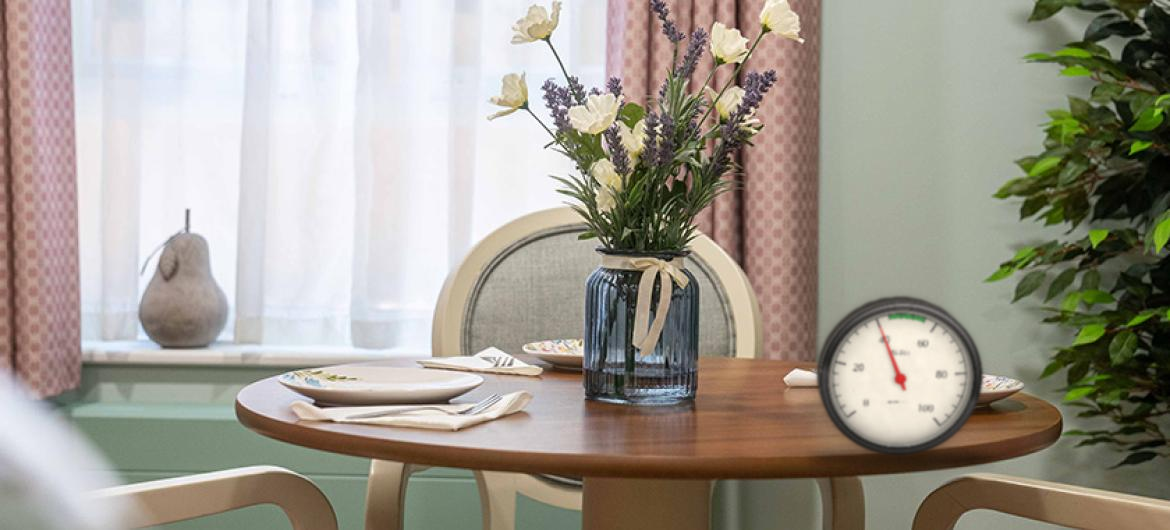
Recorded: 40 (%)
